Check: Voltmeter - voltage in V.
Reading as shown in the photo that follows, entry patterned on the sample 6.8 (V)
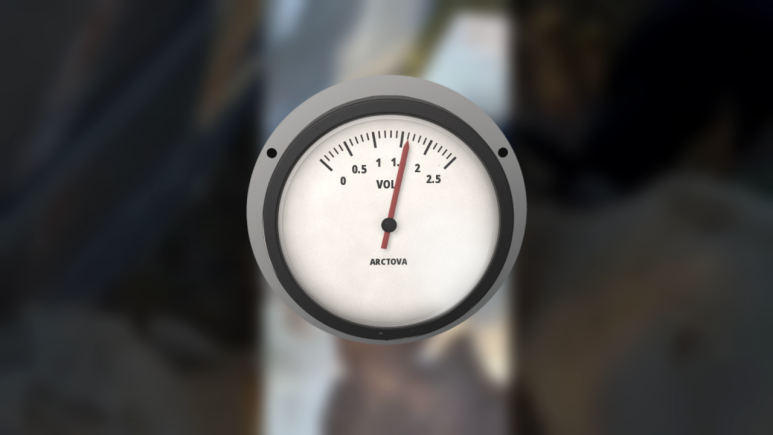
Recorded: 1.6 (V)
